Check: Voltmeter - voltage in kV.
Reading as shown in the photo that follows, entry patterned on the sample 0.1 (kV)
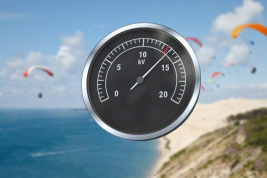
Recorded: 13.5 (kV)
